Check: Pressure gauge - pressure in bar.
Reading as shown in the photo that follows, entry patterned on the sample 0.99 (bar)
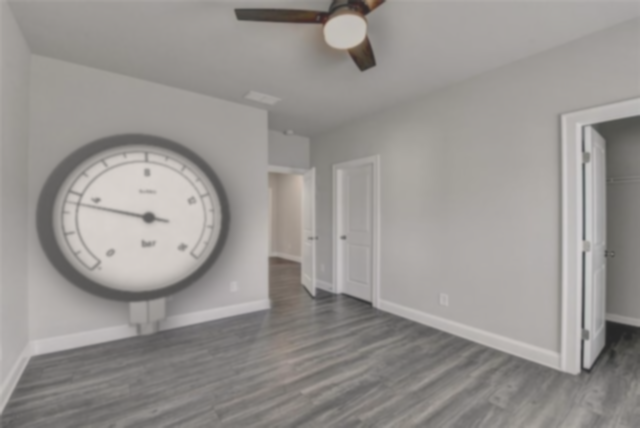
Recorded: 3.5 (bar)
